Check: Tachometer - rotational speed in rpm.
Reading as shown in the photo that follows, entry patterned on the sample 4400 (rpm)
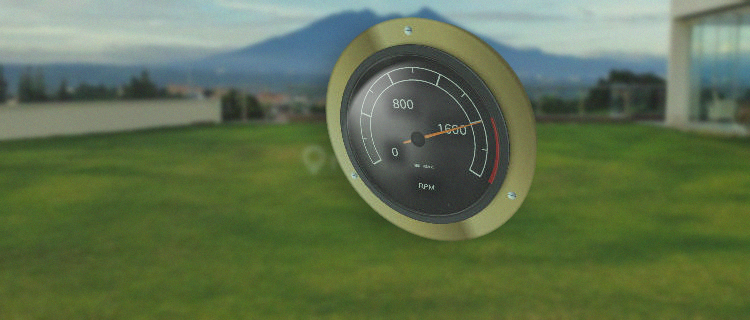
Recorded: 1600 (rpm)
